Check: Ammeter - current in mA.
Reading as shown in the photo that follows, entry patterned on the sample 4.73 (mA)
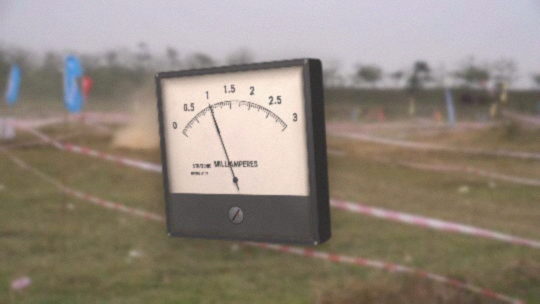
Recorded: 1 (mA)
